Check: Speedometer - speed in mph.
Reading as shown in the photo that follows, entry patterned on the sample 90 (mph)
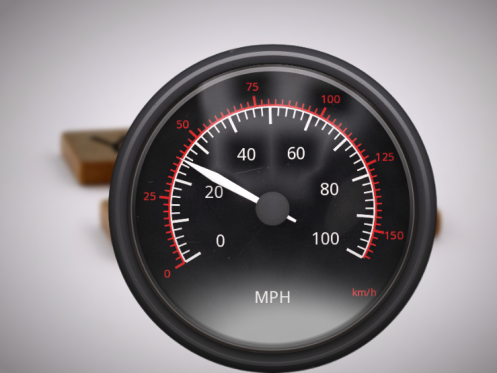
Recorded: 25 (mph)
